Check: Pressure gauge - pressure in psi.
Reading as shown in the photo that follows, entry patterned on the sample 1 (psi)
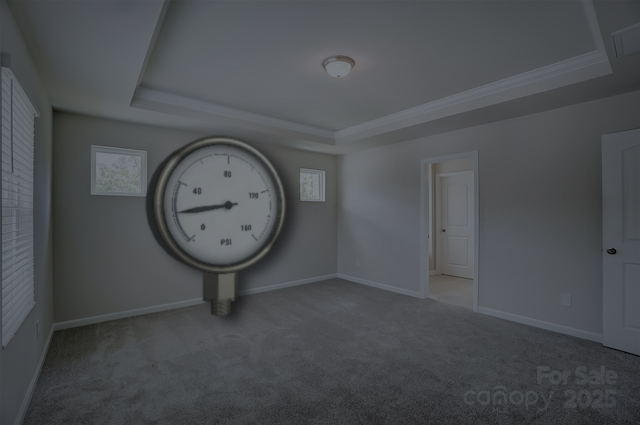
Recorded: 20 (psi)
